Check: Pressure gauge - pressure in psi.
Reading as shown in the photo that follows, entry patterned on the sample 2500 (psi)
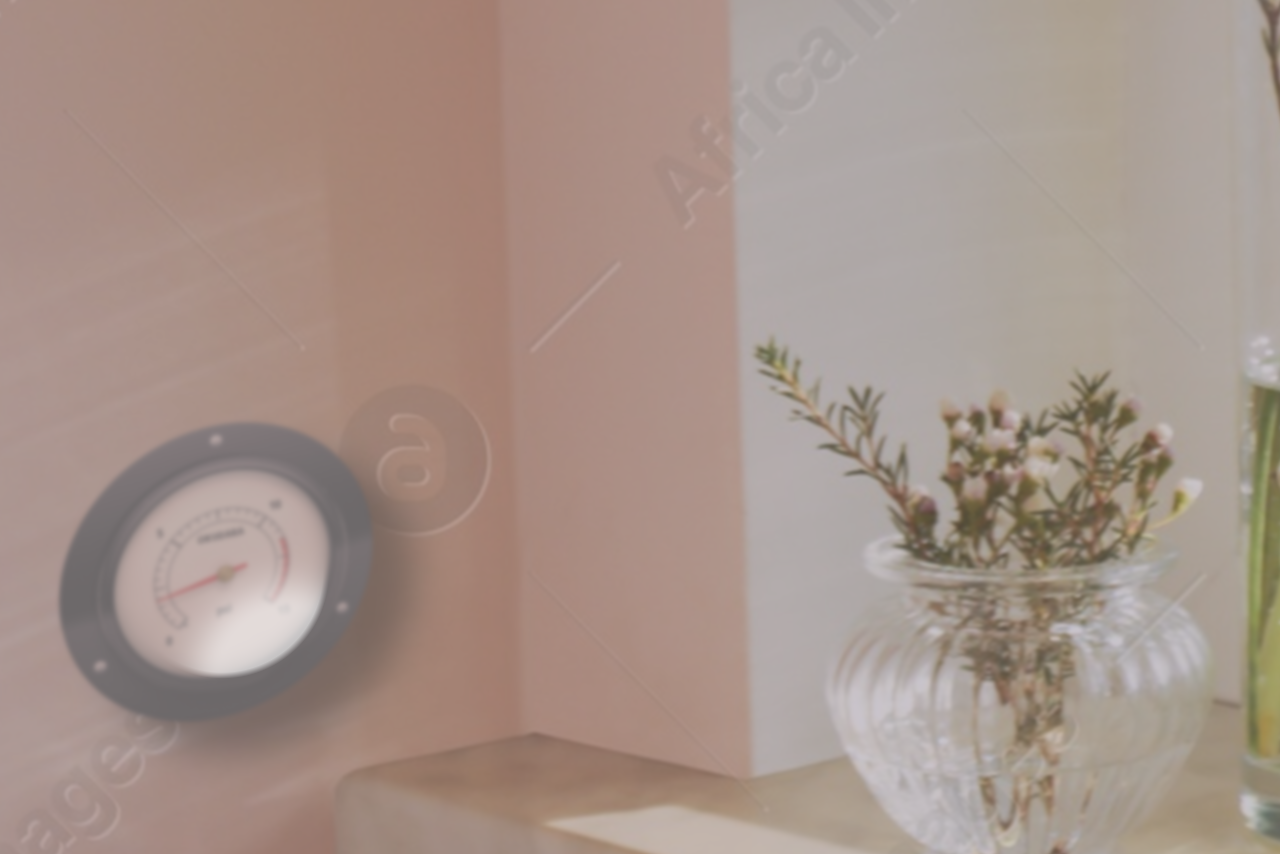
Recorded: 2 (psi)
